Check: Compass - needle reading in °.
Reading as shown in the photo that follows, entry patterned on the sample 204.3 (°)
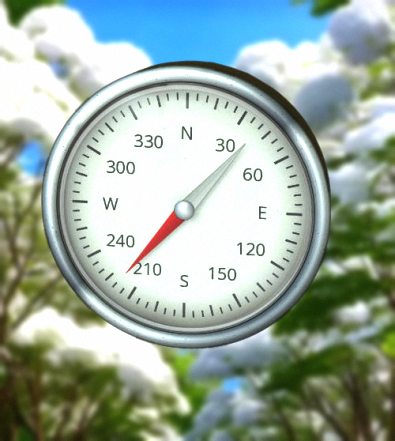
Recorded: 220 (°)
